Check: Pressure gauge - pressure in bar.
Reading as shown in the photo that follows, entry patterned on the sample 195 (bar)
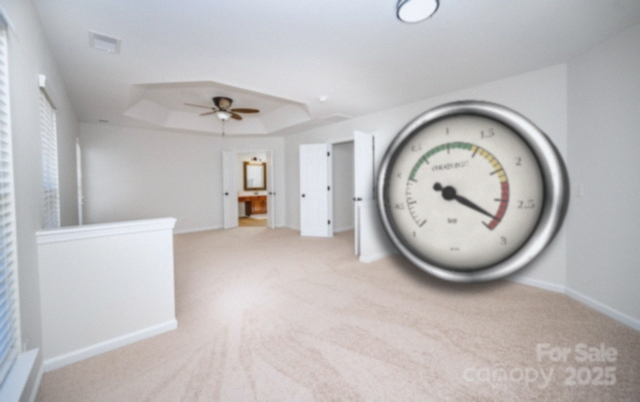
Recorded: 2.8 (bar)
